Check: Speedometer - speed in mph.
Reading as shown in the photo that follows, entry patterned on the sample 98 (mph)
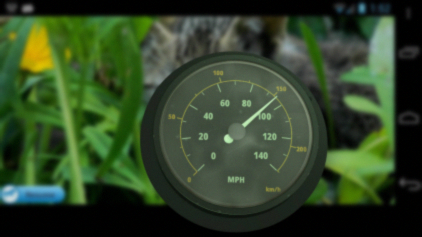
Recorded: 95 (mph)
